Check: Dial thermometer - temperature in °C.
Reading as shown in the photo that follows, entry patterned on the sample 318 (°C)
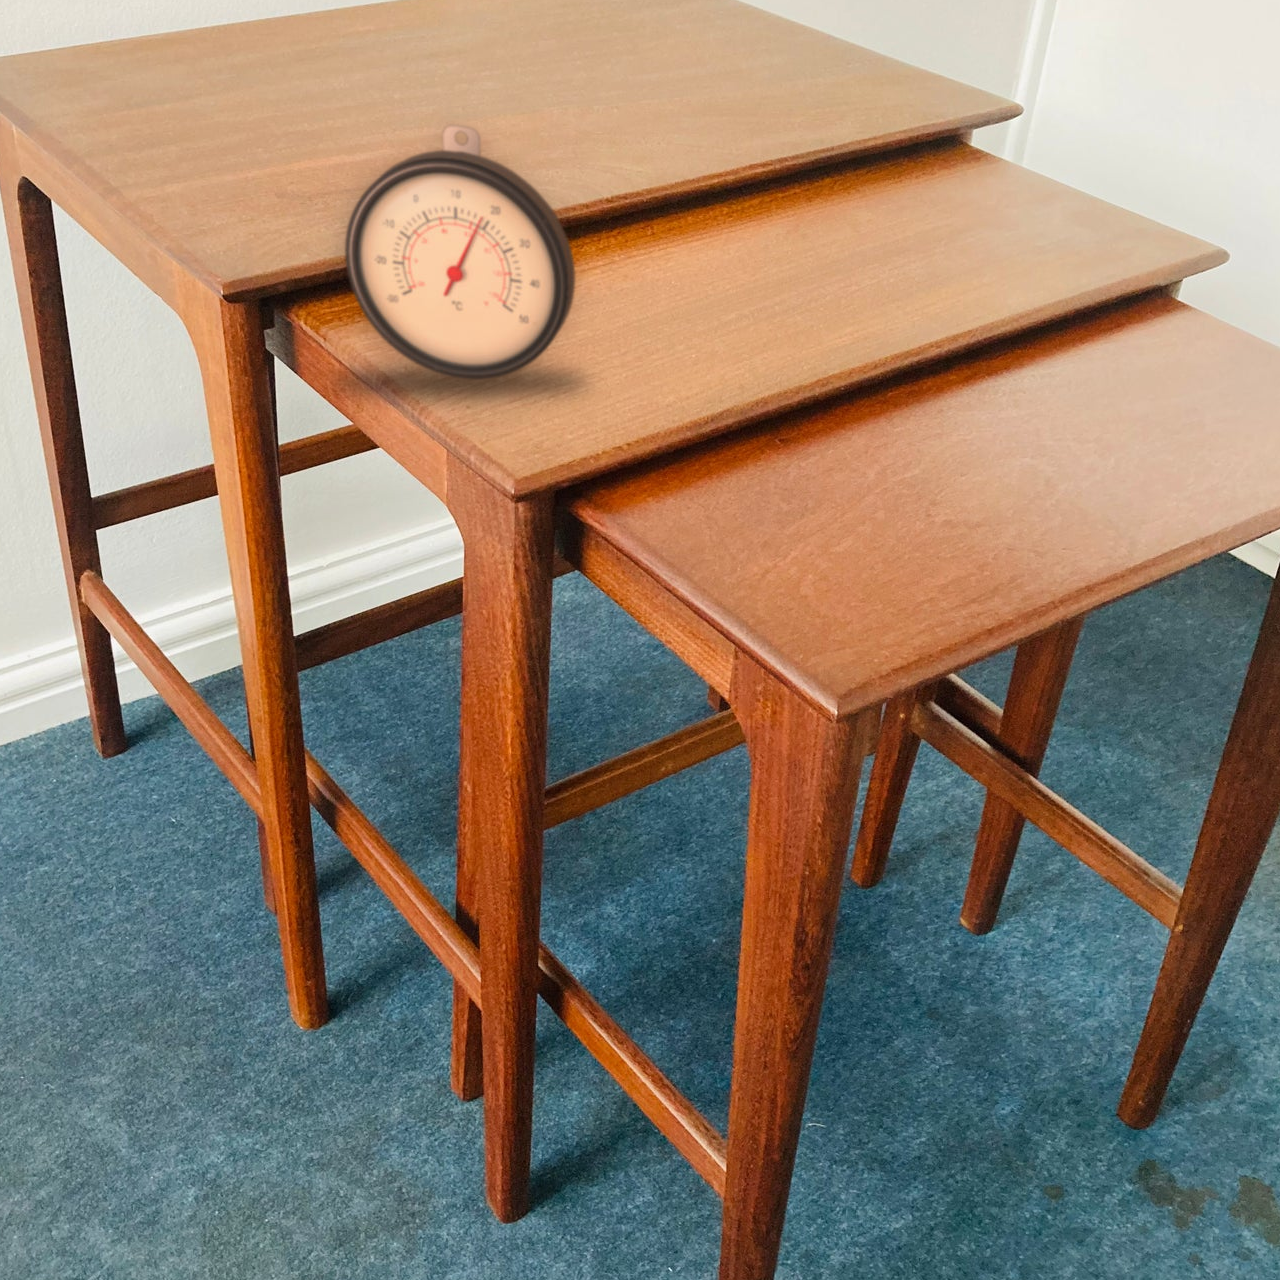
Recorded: 18 (°C)
